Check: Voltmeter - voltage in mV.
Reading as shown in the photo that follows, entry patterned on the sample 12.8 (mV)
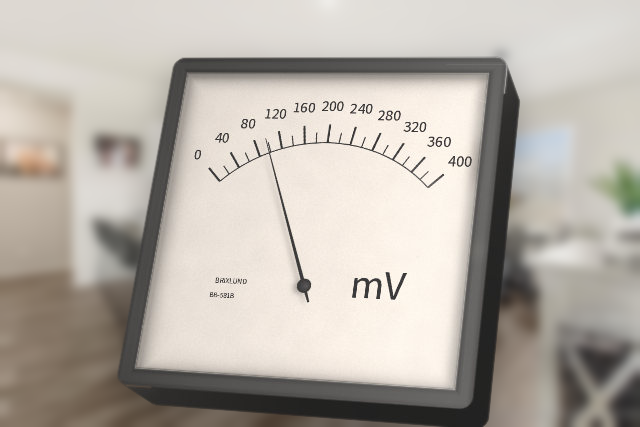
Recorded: 100 (mV)
